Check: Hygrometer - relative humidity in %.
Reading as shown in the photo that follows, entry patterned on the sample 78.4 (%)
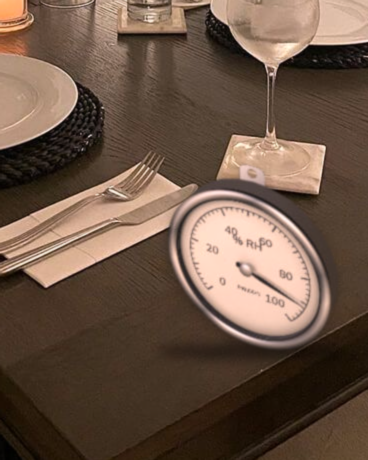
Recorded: 90 (%)
